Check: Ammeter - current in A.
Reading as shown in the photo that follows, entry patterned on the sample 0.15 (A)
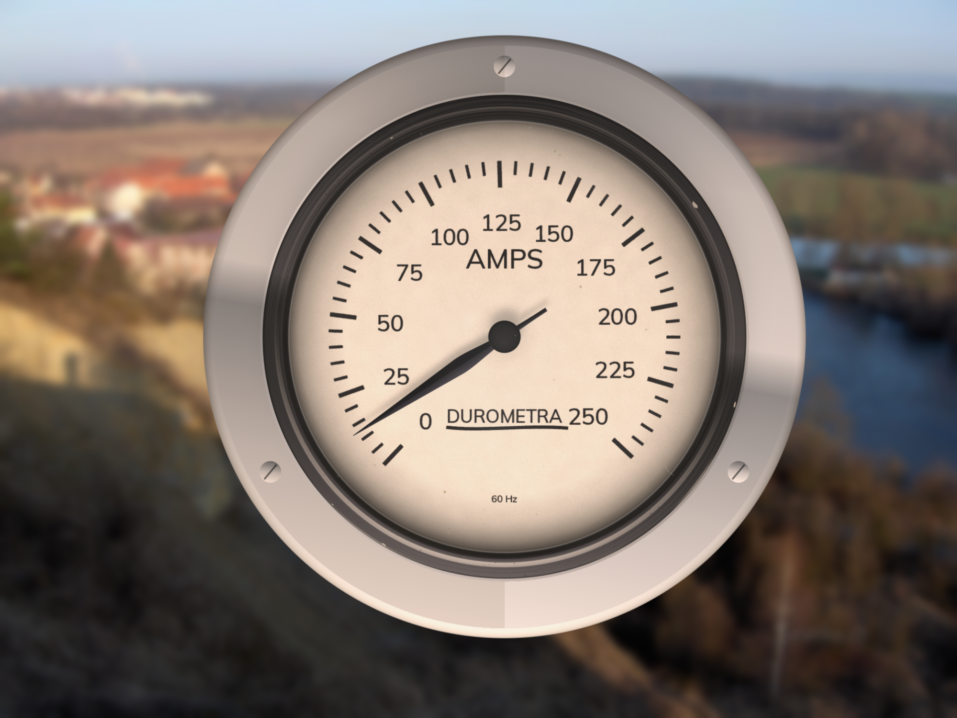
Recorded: 12.5 (A)
